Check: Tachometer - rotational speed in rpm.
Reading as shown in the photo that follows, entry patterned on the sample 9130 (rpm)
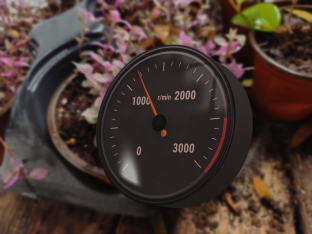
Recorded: 1200 (rpm)
